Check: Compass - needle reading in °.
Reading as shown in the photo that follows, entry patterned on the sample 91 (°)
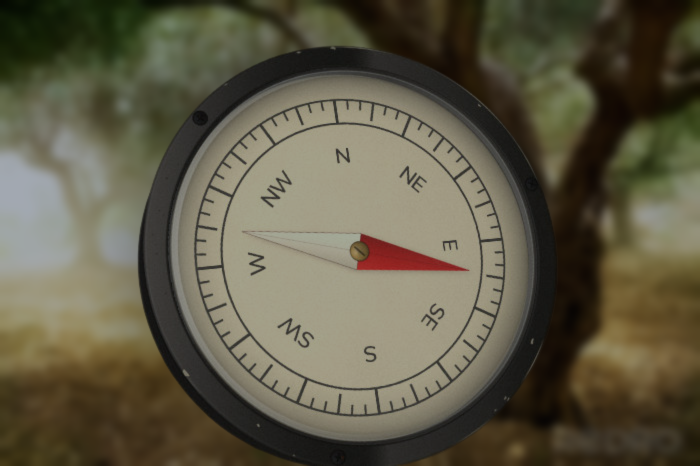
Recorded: 105 (°)
